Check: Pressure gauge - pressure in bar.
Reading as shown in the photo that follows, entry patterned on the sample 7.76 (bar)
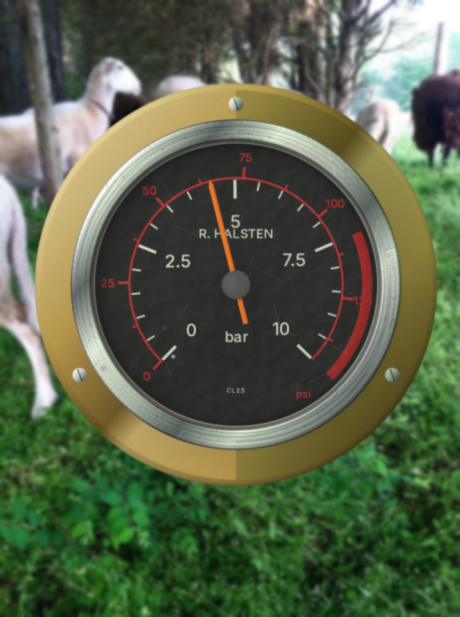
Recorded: 4.5 (bar)
